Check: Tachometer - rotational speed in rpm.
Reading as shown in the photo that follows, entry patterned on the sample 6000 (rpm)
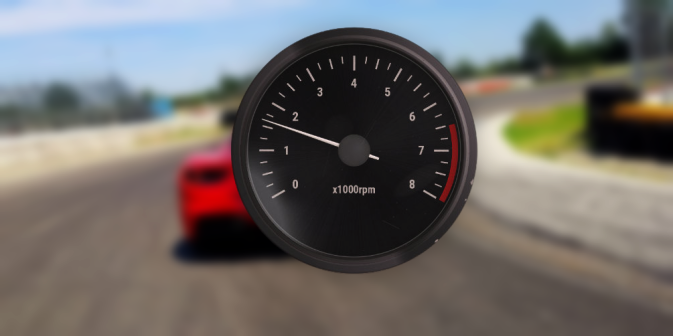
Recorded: 1625 (rpm)
